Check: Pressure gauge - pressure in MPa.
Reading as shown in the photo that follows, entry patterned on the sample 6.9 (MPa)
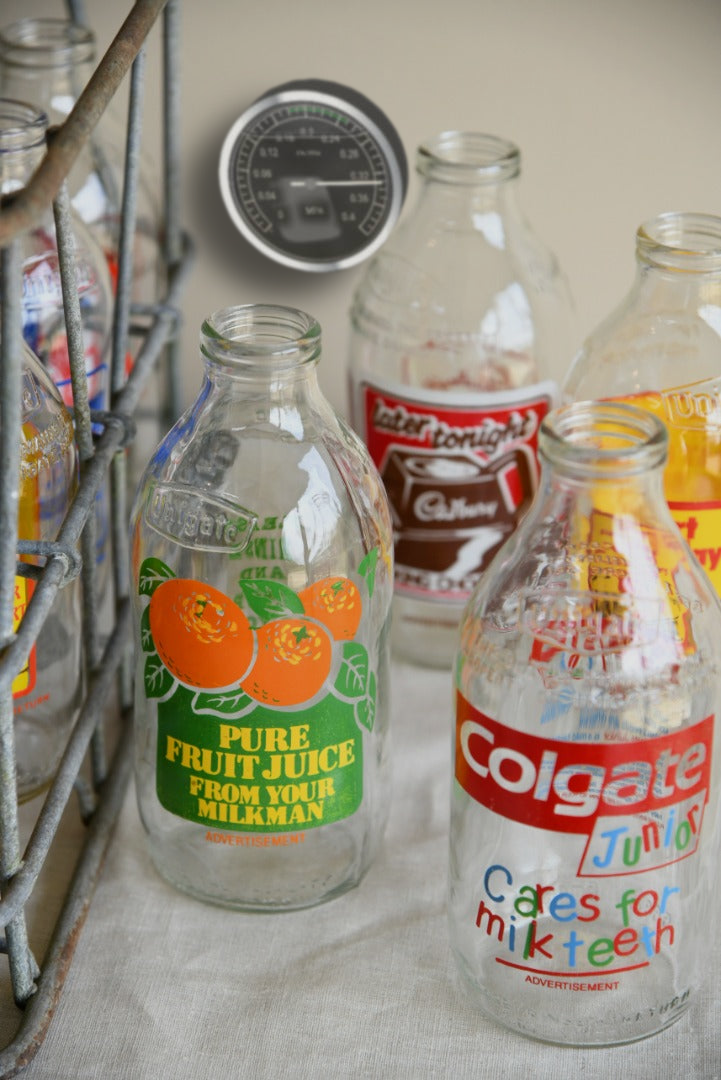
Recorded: 0.33 (MPa)
